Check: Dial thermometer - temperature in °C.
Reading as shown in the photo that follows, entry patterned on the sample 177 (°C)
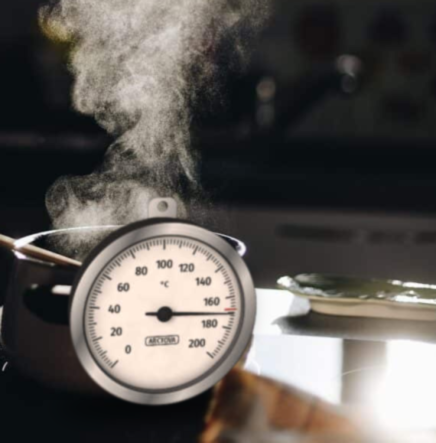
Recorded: 170 (°C)
